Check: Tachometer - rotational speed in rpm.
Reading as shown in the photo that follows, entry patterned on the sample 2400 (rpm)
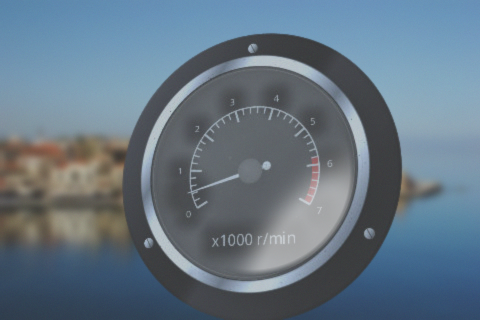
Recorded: 400 (rpm)
